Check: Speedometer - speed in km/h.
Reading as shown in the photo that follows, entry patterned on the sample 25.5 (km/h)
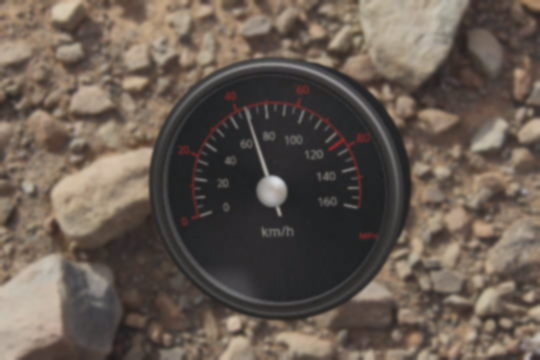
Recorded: 70 (km/h)
